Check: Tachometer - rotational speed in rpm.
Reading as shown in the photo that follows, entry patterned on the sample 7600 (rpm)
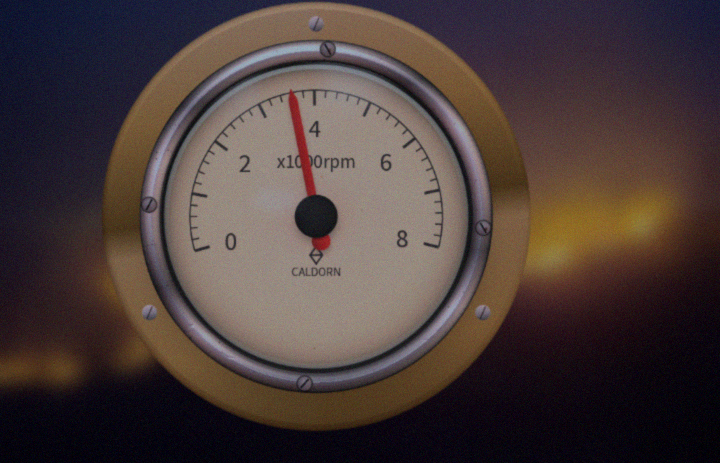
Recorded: 3600 (rpm)
